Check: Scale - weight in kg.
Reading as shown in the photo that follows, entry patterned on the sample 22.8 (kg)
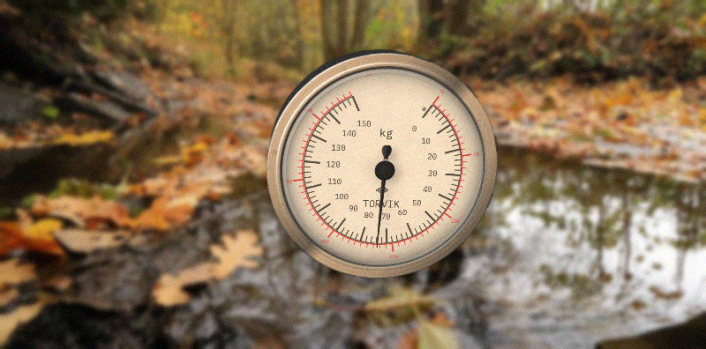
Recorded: 74 (kg)
